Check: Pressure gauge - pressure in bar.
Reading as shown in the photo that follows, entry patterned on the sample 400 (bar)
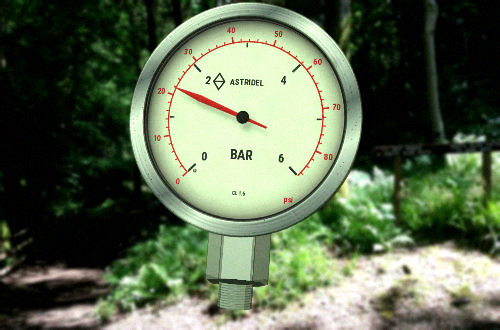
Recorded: 1.5 (bar)
